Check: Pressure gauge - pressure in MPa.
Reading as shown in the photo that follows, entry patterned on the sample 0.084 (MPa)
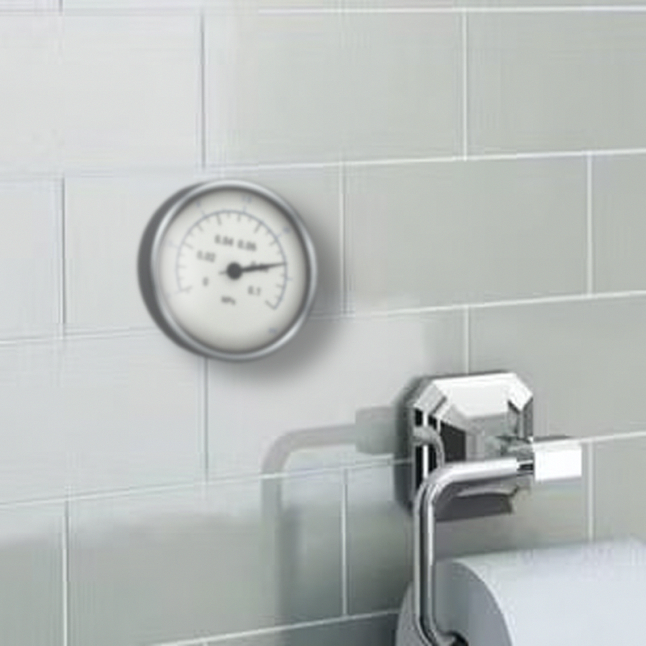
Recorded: 0.08 (MPa)
